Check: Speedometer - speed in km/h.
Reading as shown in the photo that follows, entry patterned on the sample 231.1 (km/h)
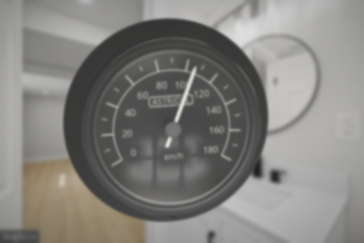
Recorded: 105 (km/h)
